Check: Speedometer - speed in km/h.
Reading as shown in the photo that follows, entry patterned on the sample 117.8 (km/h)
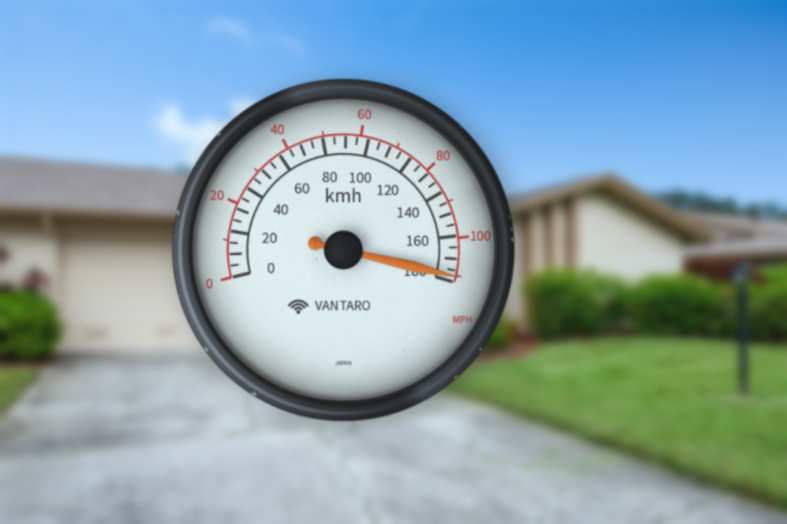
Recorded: 177.5 (km/h)
